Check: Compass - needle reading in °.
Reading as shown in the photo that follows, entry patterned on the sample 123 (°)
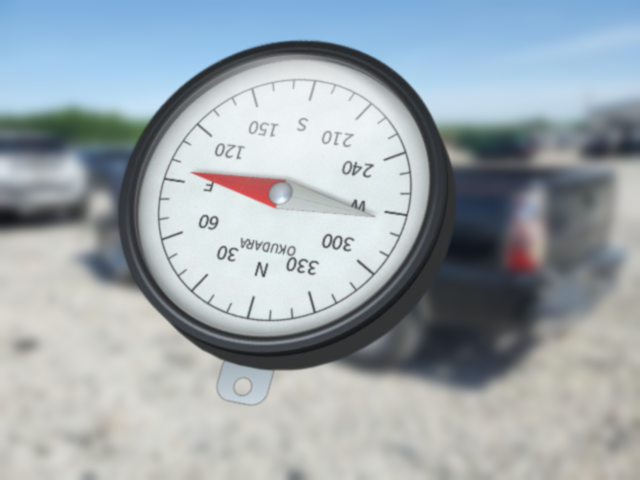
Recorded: 95 (°)
